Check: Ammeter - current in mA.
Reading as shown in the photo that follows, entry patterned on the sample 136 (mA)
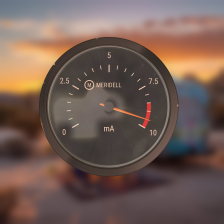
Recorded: 9.5 (mA)
